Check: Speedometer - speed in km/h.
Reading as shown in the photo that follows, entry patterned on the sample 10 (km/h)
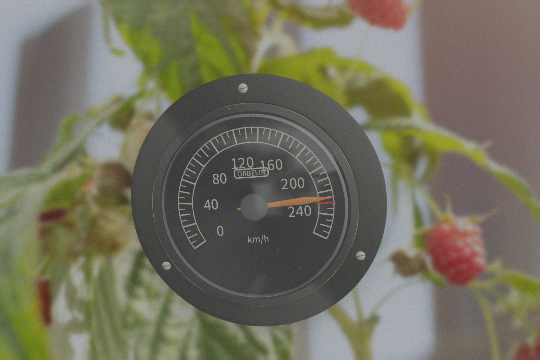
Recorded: 225 (km/h)
